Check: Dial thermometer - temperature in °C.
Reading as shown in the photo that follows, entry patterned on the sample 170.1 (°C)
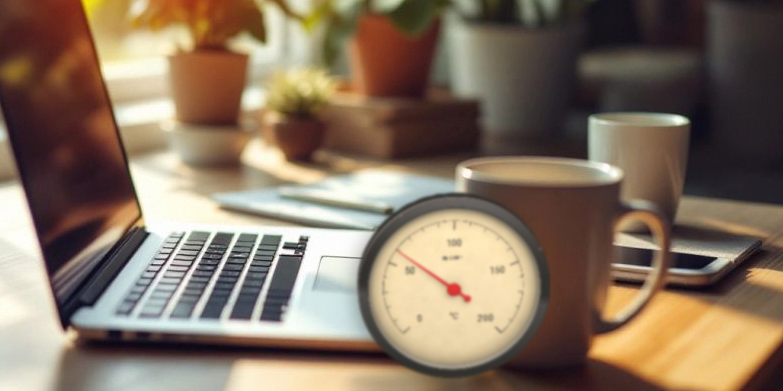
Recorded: 60 (°C)
